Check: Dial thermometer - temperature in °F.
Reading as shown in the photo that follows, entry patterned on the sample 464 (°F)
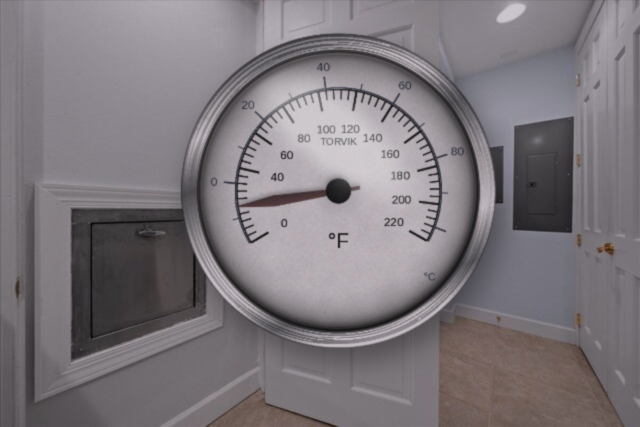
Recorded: 20 (°F)
